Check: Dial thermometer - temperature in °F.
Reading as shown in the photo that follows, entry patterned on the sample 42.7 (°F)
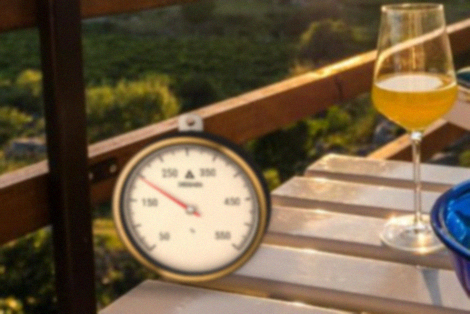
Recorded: 200 (°F)
